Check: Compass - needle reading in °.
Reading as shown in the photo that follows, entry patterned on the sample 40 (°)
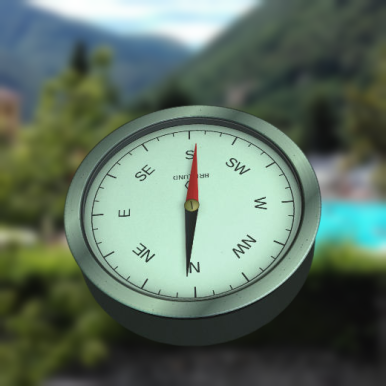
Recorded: 185 (°)
